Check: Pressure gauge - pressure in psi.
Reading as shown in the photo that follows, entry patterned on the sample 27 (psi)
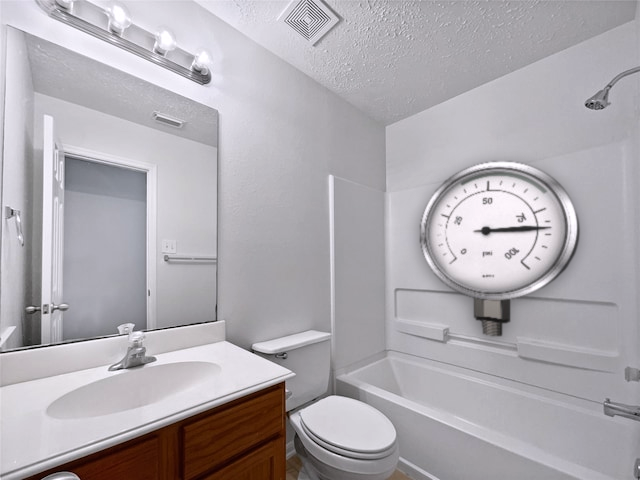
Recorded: 82.5 (psi)
